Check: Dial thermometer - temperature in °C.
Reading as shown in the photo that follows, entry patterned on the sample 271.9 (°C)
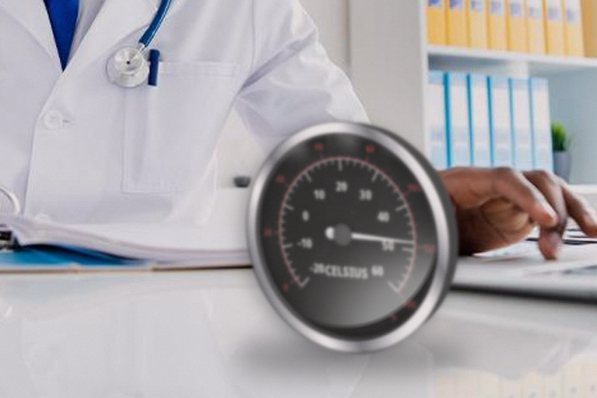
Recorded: 48 (°C)
